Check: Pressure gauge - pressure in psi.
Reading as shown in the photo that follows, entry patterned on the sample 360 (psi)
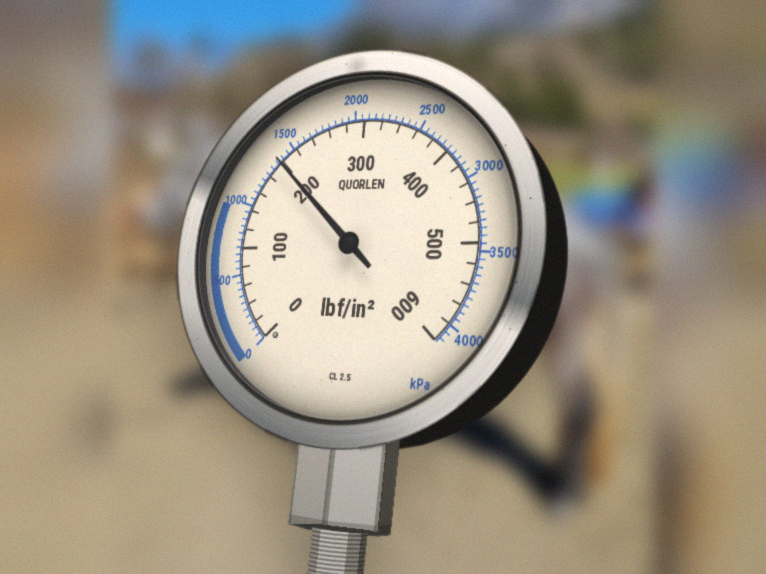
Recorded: 200 (psi)
